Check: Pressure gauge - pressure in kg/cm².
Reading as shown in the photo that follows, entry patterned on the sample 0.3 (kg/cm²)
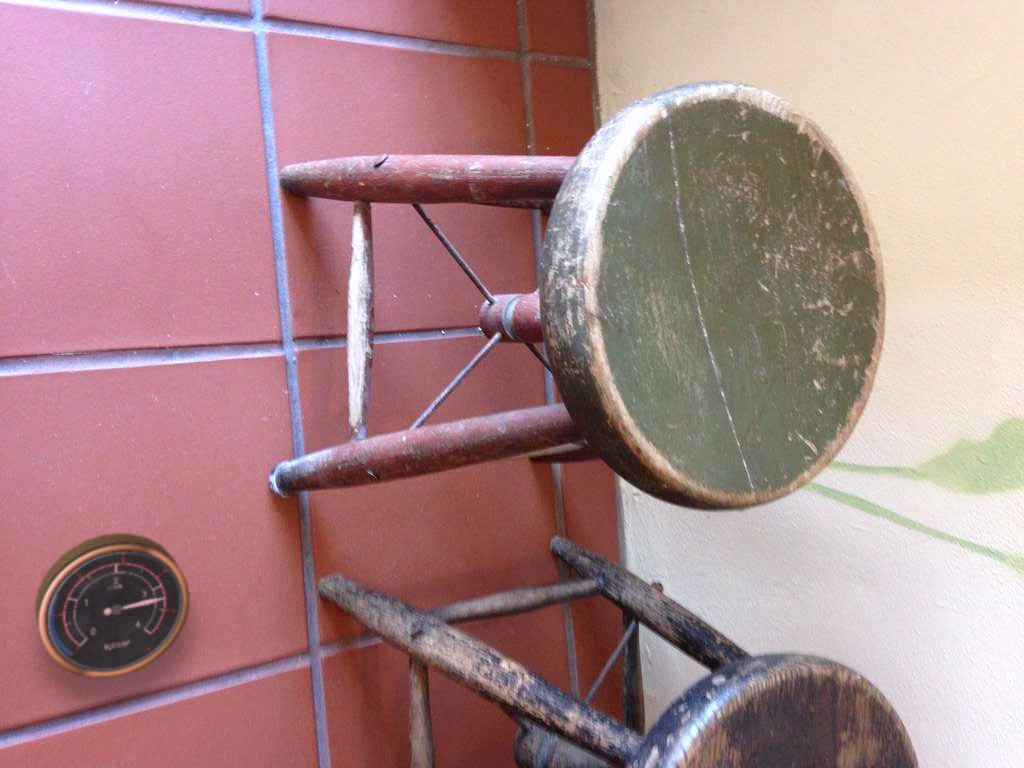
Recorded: 3.25 (kg/cm²)
